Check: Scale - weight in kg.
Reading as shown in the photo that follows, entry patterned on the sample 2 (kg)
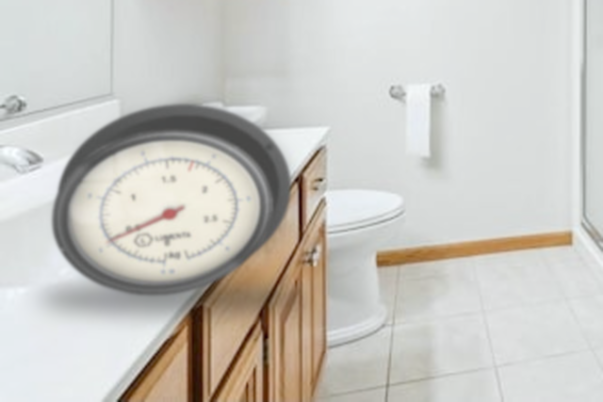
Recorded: 0.5 (kg)
